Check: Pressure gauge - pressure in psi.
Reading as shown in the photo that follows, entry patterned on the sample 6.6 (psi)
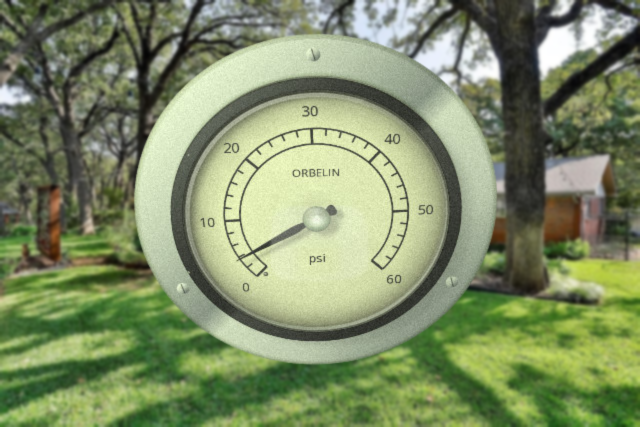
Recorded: 4 (psi)
